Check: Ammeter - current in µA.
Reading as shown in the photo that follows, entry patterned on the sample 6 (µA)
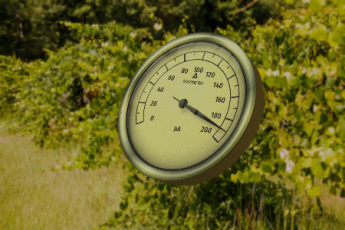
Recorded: 190 (µA)
